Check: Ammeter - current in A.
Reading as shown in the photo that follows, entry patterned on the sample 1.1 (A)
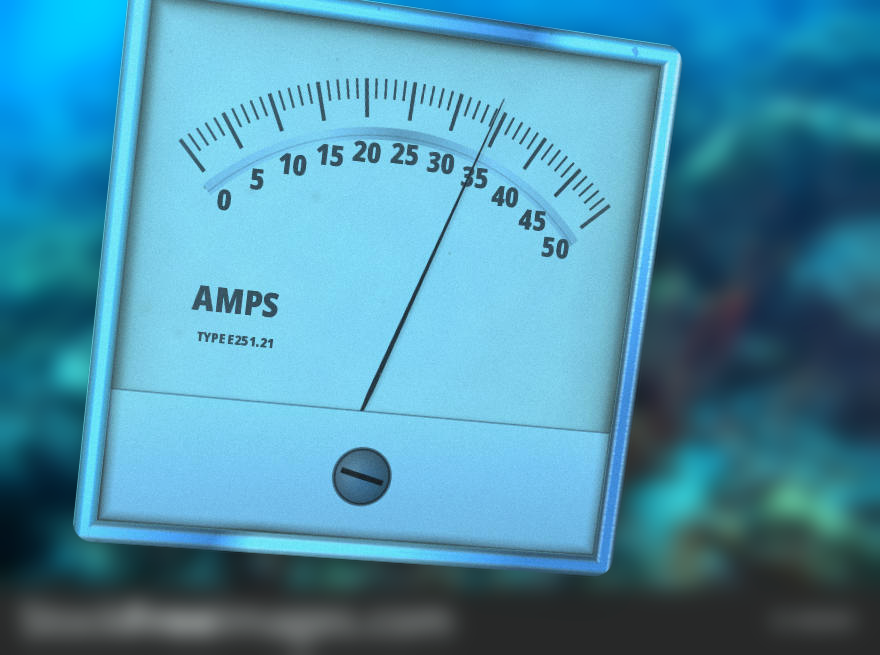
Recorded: 34 (A)
